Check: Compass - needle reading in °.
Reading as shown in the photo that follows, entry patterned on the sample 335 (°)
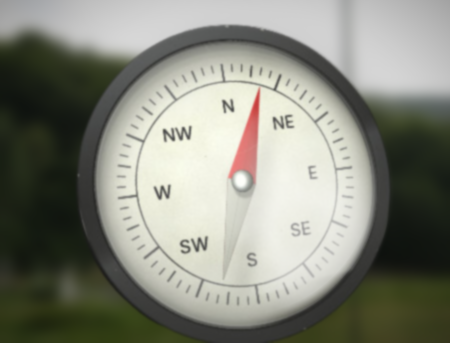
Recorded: 20 (°)
